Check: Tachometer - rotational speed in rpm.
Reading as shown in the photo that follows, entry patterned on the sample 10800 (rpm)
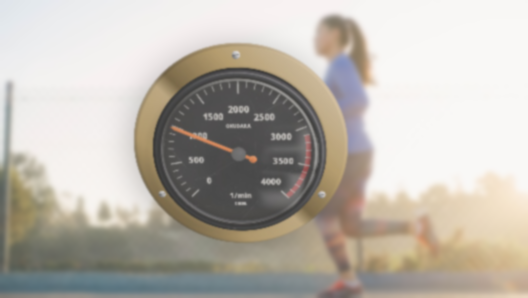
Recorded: 1000 (rpm)
